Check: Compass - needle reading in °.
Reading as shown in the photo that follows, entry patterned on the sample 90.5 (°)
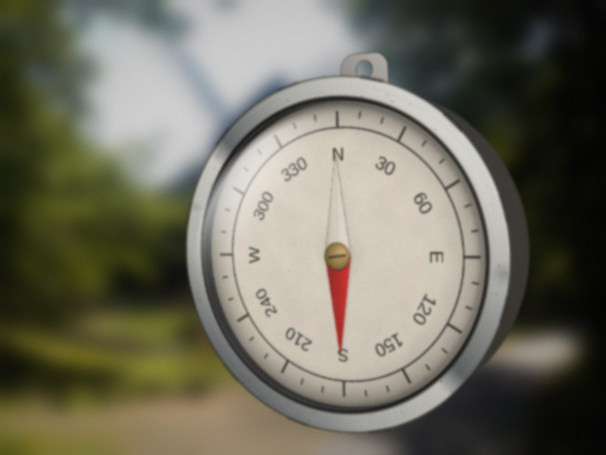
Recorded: 180 (°)
